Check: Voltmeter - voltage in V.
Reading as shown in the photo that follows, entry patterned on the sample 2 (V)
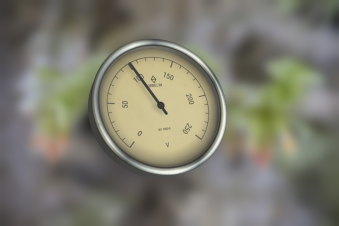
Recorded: 100 (V)
